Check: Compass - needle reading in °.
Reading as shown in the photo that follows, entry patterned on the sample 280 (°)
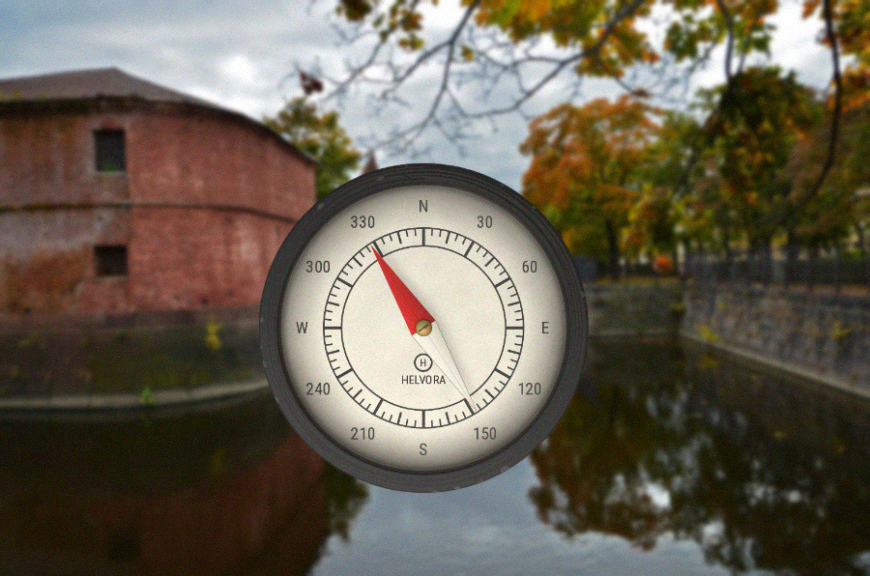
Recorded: 327.5 (°)
